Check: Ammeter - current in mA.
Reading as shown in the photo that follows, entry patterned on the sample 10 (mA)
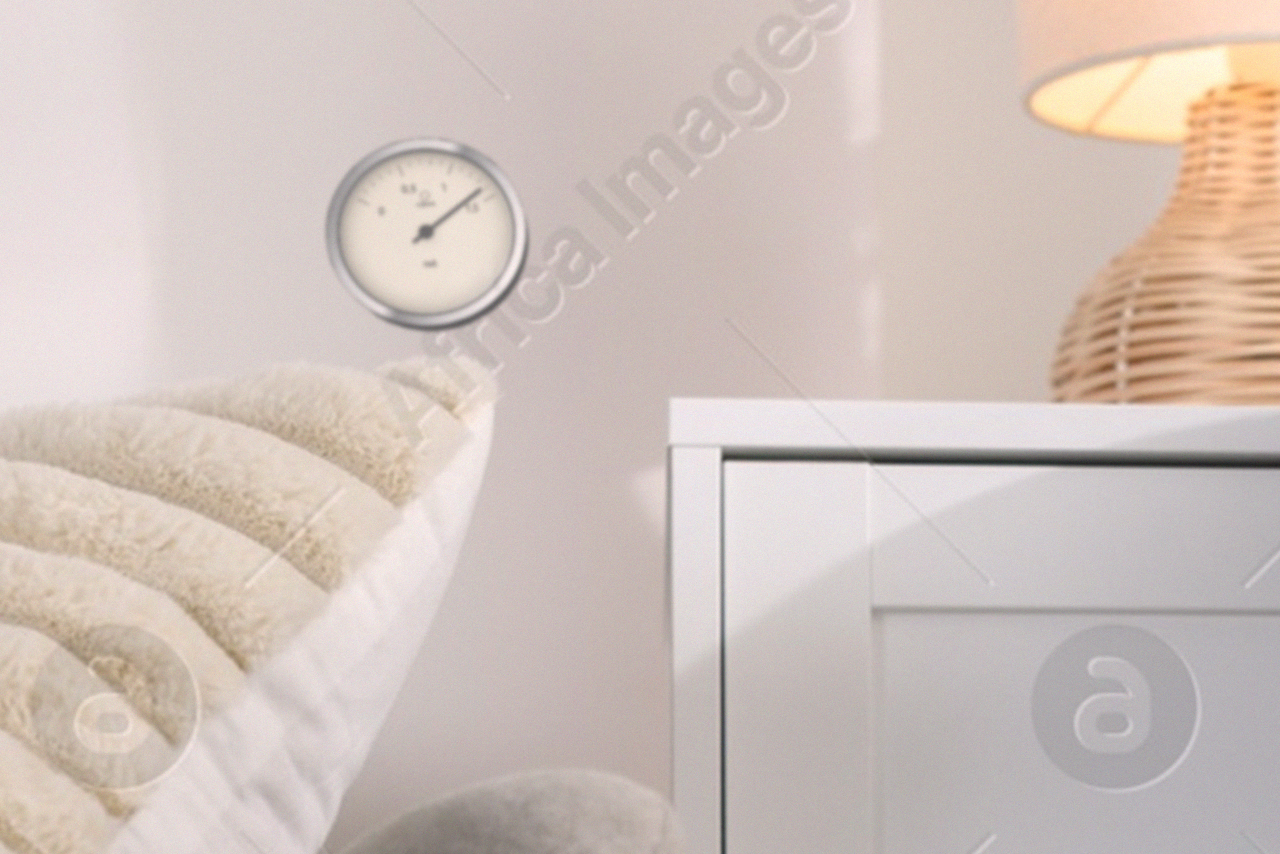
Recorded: 1.4 (mA)
